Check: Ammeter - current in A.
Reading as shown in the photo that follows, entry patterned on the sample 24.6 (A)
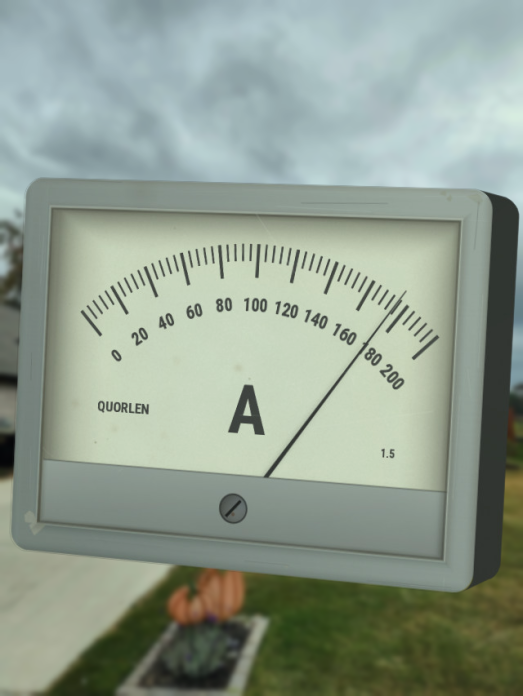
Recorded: 176 (A)
